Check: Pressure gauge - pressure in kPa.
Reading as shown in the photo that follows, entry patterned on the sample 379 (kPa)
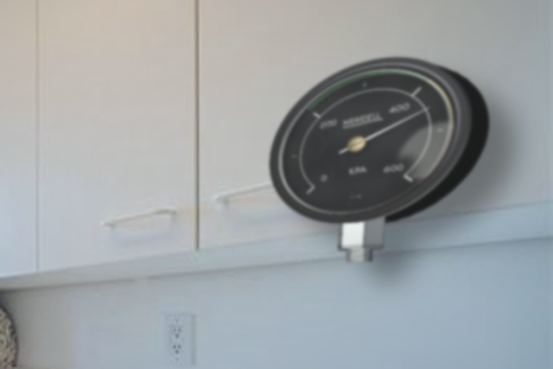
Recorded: 450 (kPa)
